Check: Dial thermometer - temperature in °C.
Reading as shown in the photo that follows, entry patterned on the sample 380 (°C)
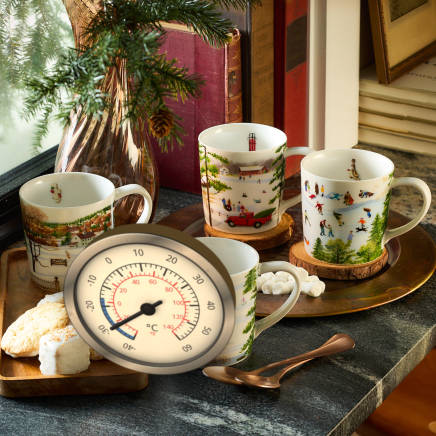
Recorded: -30 (°C)
